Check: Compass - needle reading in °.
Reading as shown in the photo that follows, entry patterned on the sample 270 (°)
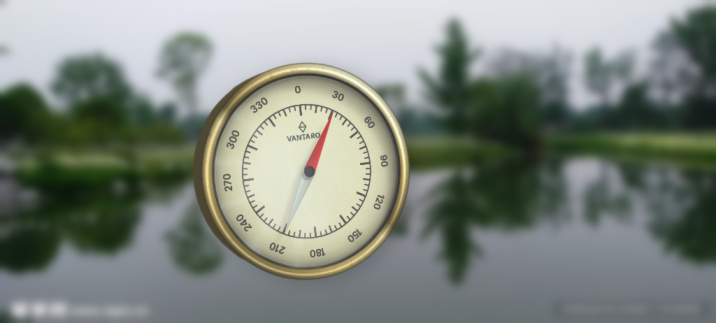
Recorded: 30 (°)
